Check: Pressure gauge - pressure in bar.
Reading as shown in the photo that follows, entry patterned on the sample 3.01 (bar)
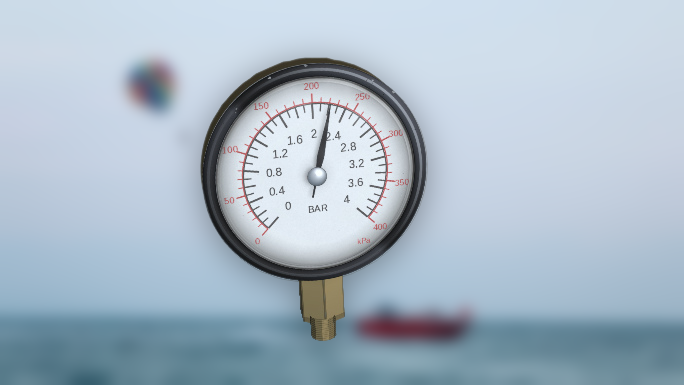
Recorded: 2.2 (bar)
